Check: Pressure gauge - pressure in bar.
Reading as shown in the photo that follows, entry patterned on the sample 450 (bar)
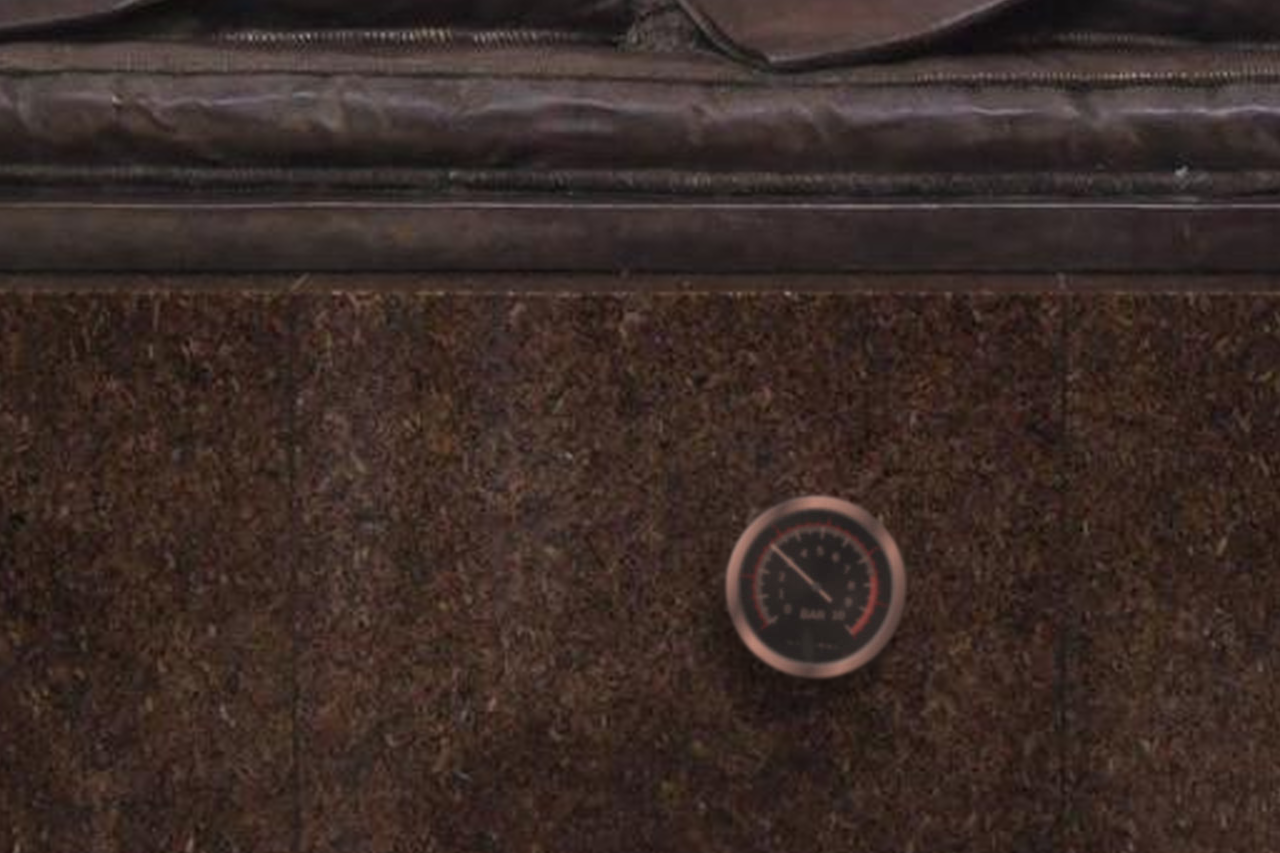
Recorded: 3 (bar)
